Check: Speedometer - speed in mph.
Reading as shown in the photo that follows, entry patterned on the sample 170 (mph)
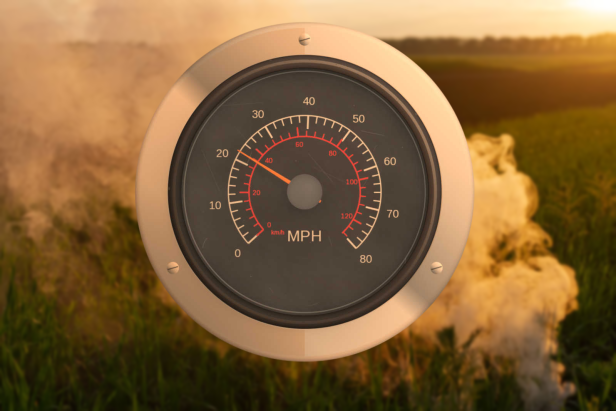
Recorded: 22 (mph)
